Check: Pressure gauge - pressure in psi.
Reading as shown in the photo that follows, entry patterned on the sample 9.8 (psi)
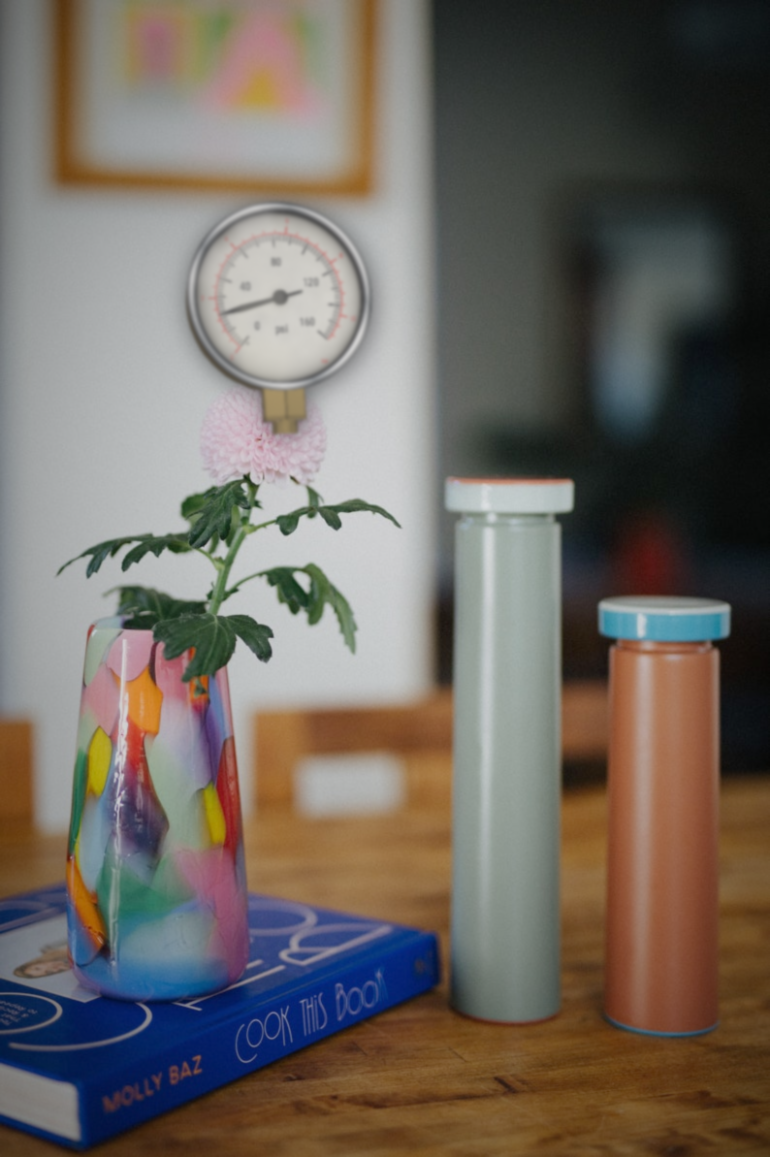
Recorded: 20 (psi)
